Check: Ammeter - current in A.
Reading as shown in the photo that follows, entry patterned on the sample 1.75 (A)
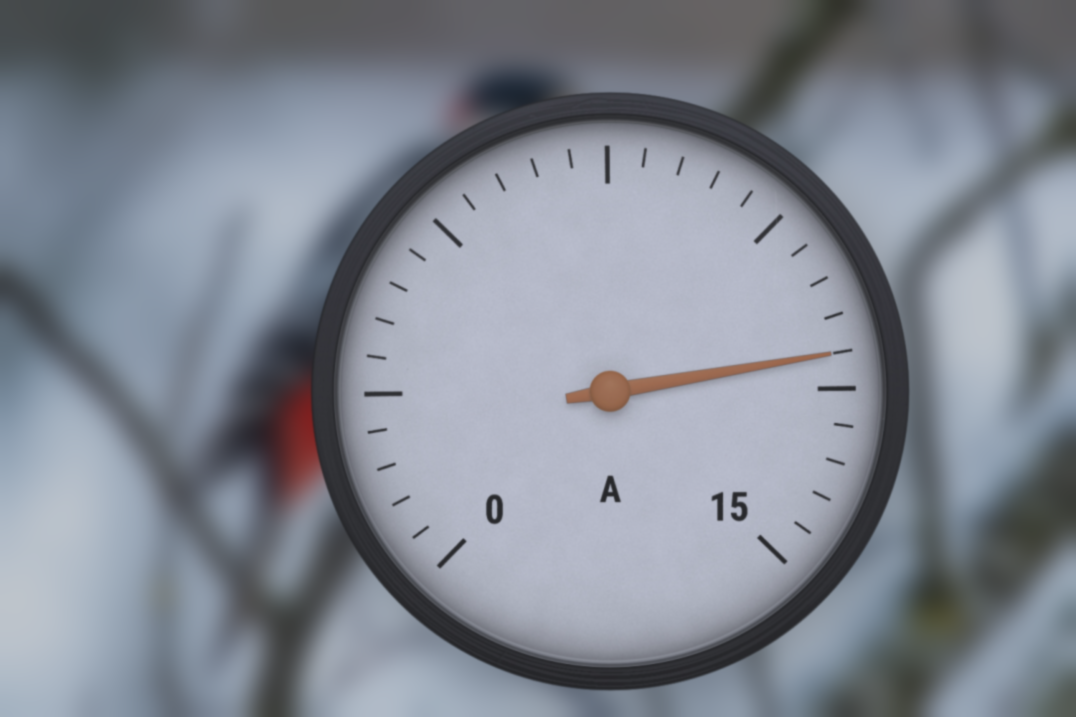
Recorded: 12 (A)
